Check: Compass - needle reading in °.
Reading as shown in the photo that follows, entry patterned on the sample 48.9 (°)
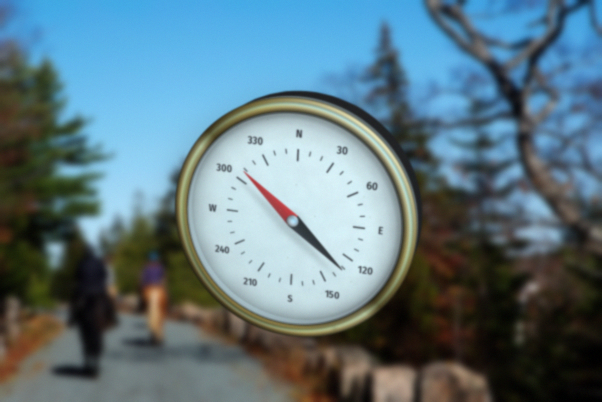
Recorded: 310 (°)
